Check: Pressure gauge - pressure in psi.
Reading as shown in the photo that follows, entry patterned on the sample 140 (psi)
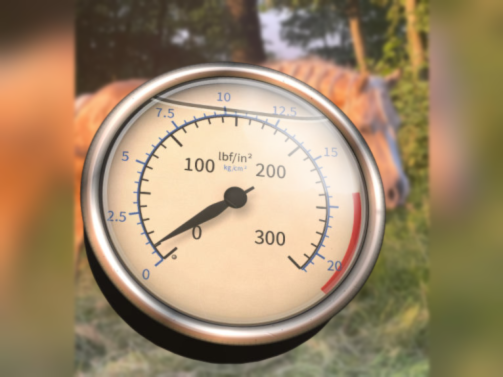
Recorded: 10 (psi)
